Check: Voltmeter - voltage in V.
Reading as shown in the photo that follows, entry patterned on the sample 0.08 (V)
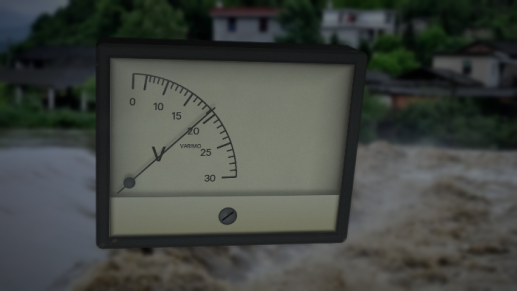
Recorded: 19 (V)
